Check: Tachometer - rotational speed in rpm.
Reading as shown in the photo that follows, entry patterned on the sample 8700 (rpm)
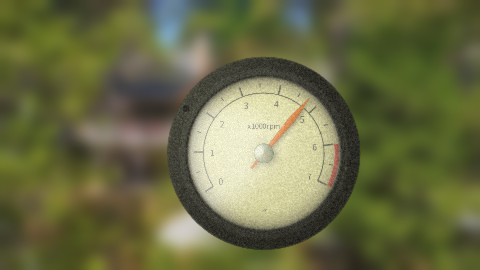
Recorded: 4750 (rpm)
